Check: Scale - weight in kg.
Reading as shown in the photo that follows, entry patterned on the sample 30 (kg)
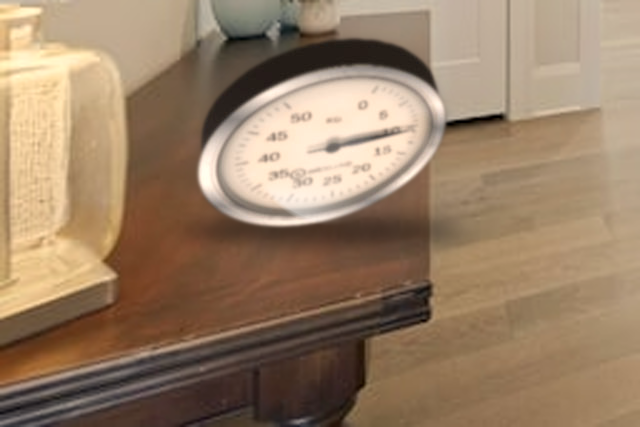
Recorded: 10 (kg)
